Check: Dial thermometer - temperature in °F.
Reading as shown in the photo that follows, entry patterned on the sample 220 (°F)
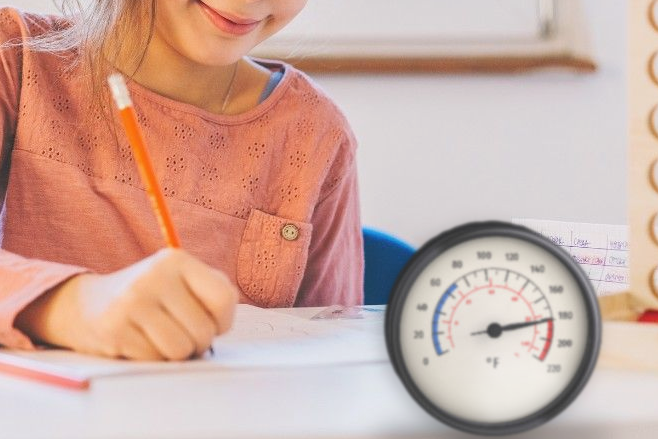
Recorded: 180 (°F)
